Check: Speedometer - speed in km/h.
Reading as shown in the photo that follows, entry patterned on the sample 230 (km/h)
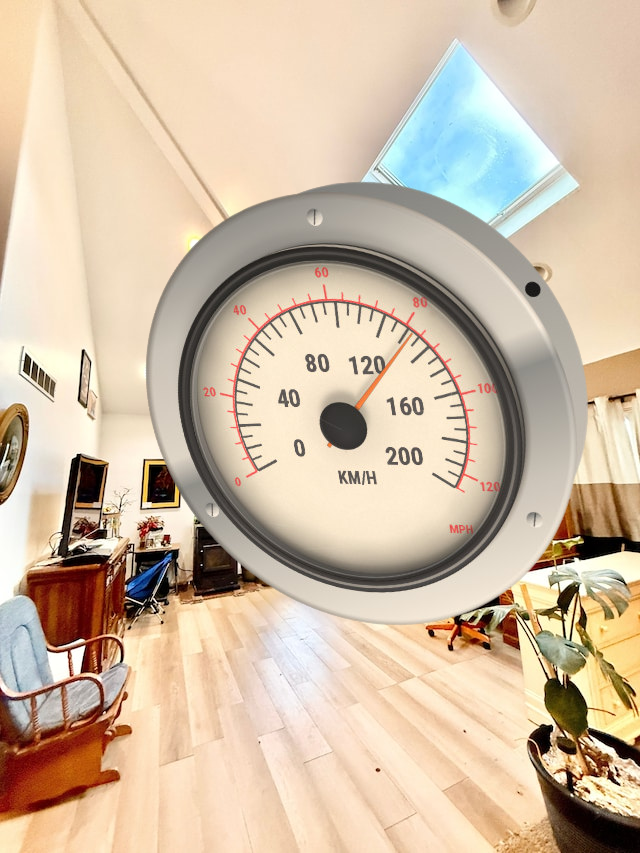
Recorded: 132.5 (km/h)
